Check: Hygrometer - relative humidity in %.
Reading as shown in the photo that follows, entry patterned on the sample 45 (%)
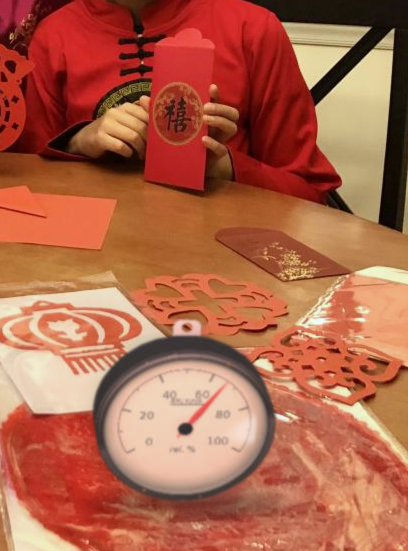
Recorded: 65 (%)
